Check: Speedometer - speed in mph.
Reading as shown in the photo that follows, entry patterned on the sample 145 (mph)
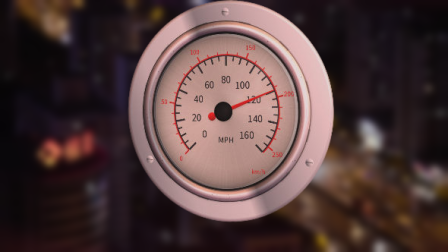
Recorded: 120 (mph)
